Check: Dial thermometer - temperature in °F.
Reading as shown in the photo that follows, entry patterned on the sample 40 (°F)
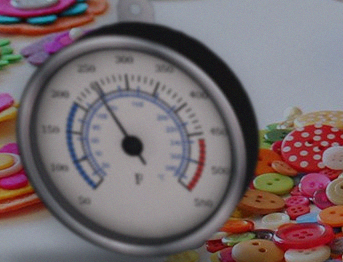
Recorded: 250 (°F)
